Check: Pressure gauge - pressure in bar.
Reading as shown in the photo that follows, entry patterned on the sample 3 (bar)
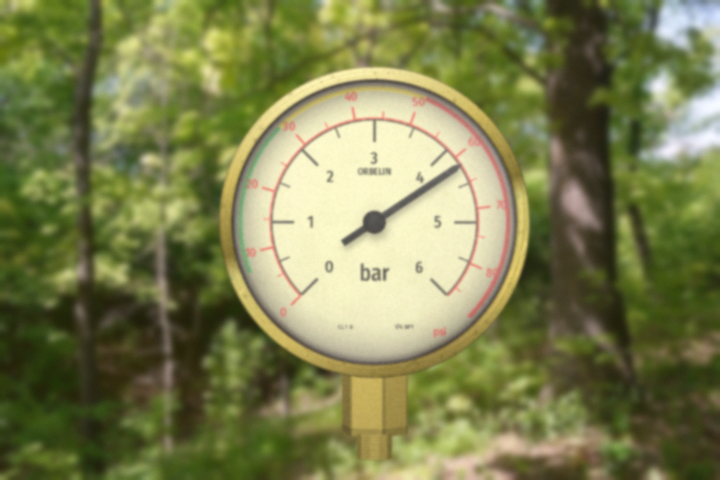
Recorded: 4.25 (bar)
